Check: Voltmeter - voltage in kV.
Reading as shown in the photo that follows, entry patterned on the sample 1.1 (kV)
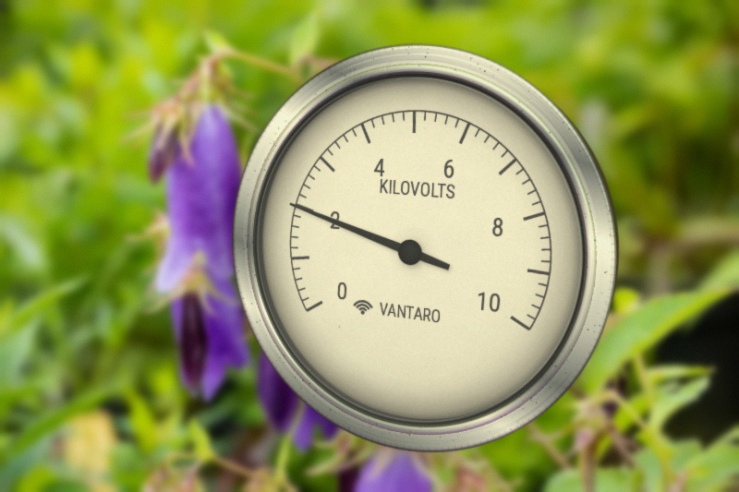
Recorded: 2 (kV)
